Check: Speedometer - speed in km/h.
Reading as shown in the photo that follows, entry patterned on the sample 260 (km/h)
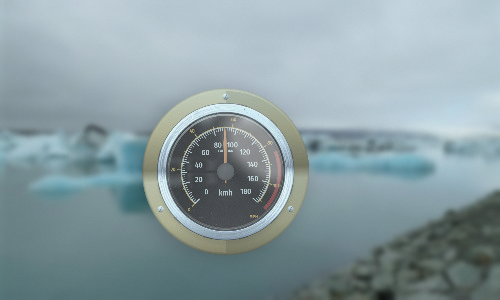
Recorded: 90 (km/h)
